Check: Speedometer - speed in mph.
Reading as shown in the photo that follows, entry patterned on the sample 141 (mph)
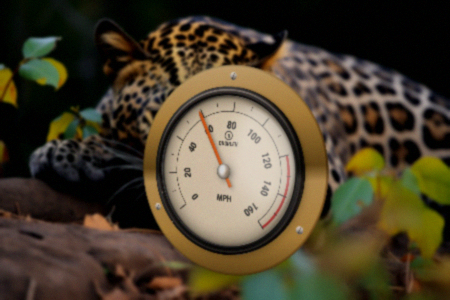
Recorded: 60 (mph)
